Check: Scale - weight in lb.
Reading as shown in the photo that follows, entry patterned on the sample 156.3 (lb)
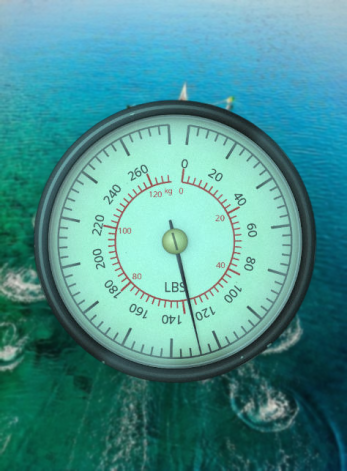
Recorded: 128 (lb)
